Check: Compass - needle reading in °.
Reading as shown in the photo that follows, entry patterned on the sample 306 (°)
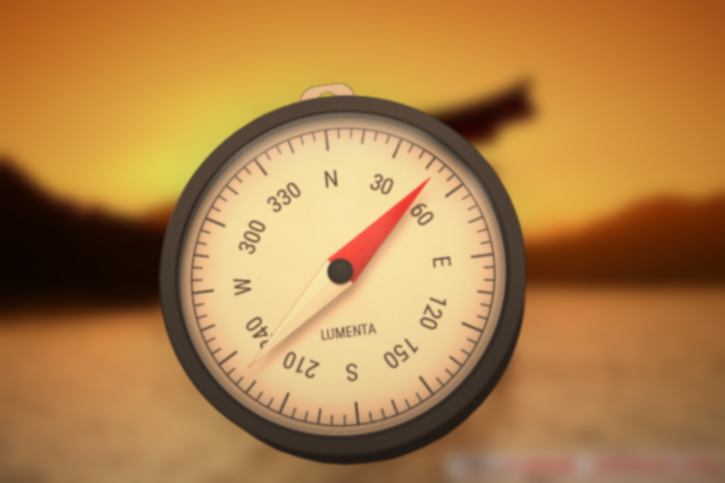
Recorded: 50 (°)
